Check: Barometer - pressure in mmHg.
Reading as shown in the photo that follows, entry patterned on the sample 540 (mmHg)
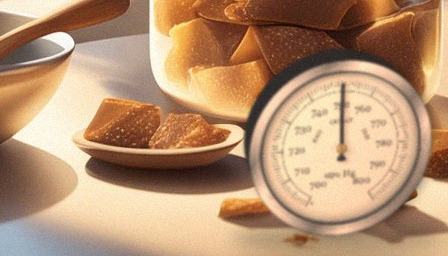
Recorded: 750 (mmHg)
